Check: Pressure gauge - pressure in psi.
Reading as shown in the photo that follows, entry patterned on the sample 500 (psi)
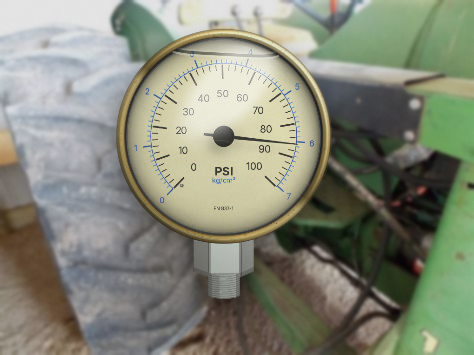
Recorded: 86 (psi)
